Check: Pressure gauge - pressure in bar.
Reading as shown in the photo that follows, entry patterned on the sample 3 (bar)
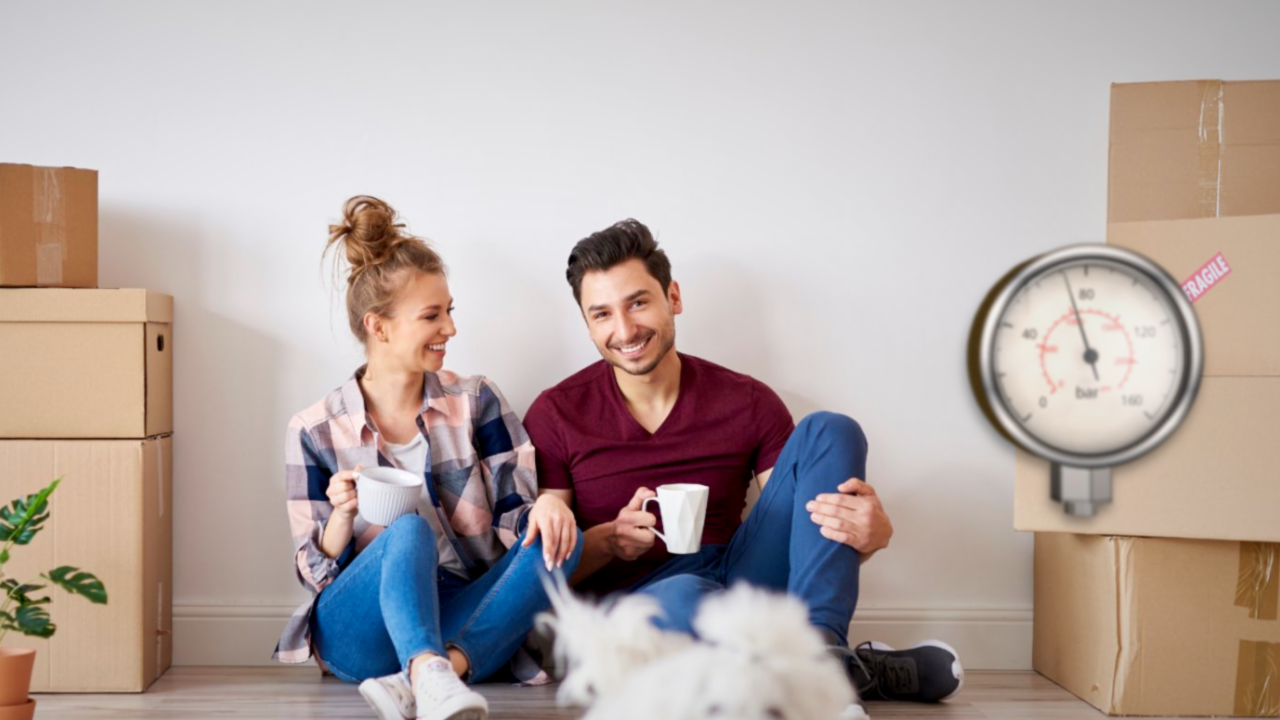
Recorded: 70 (bar)
